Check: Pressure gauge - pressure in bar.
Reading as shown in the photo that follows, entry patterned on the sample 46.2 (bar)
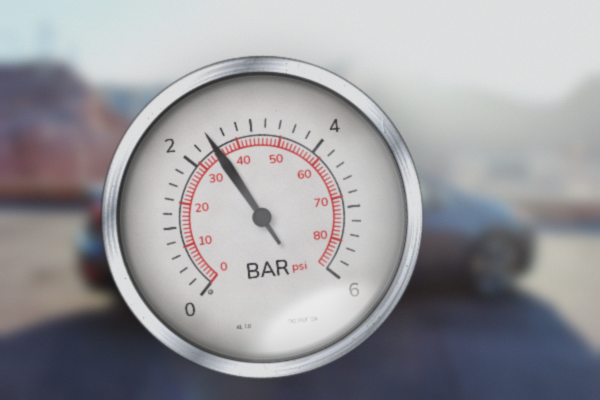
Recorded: 2.4 (bar)
